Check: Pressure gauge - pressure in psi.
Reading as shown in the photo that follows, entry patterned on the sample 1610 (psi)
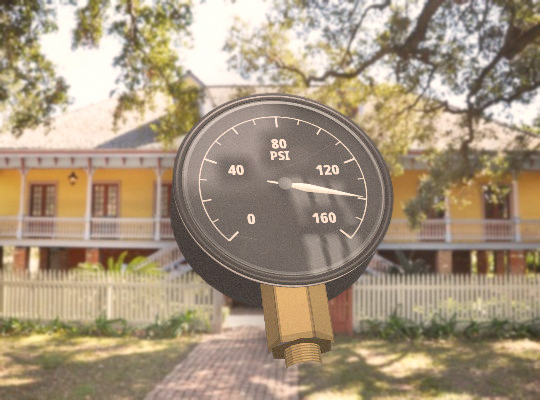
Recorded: 140 (psi)
